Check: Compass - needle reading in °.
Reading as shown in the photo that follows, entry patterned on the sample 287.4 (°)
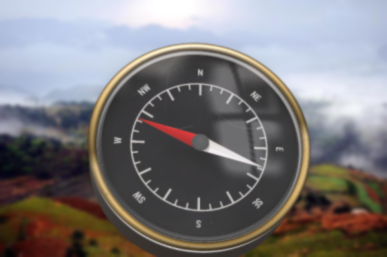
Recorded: 290 (°)
